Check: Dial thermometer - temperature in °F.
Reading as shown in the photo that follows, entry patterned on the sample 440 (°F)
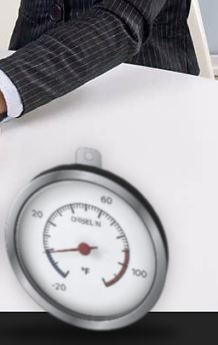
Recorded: 0 (°F)
